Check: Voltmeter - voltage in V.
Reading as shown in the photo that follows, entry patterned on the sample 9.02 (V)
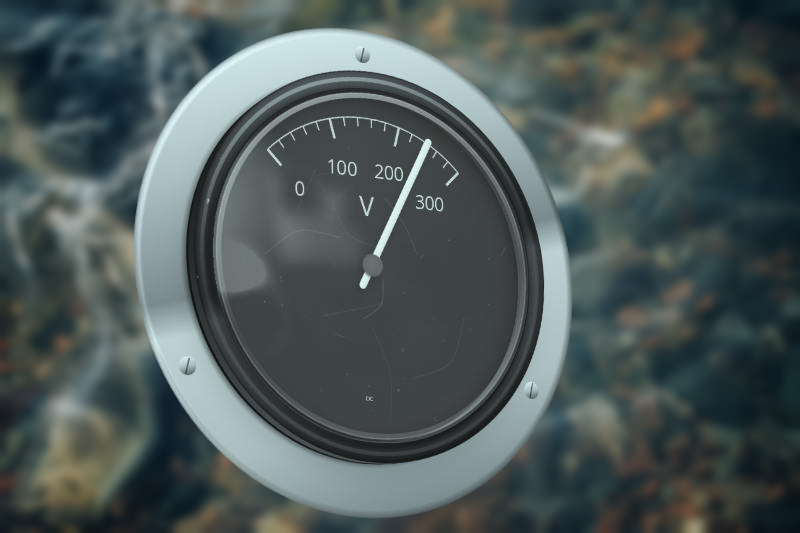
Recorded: 240 (V)
